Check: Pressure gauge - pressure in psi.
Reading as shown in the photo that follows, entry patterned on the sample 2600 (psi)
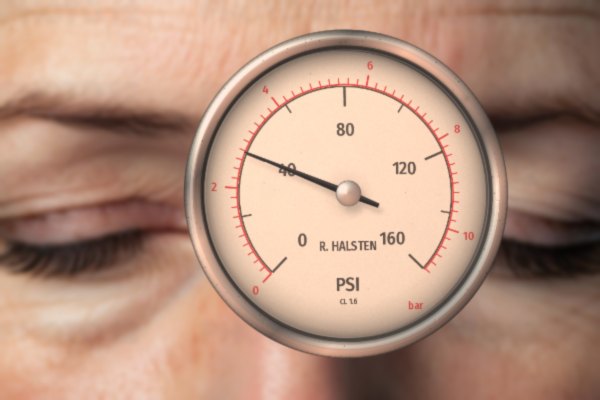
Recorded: 40 (psi)
